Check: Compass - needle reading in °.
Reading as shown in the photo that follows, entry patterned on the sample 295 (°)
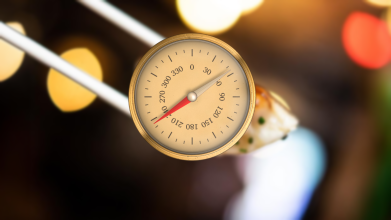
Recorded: 235 (°)
